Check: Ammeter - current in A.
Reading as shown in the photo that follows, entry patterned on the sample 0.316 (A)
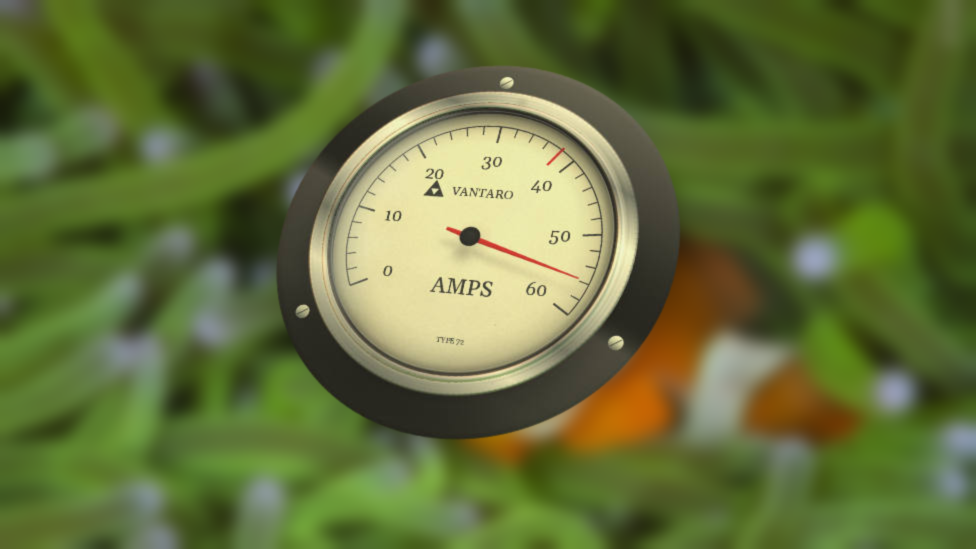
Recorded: 56 (A)
